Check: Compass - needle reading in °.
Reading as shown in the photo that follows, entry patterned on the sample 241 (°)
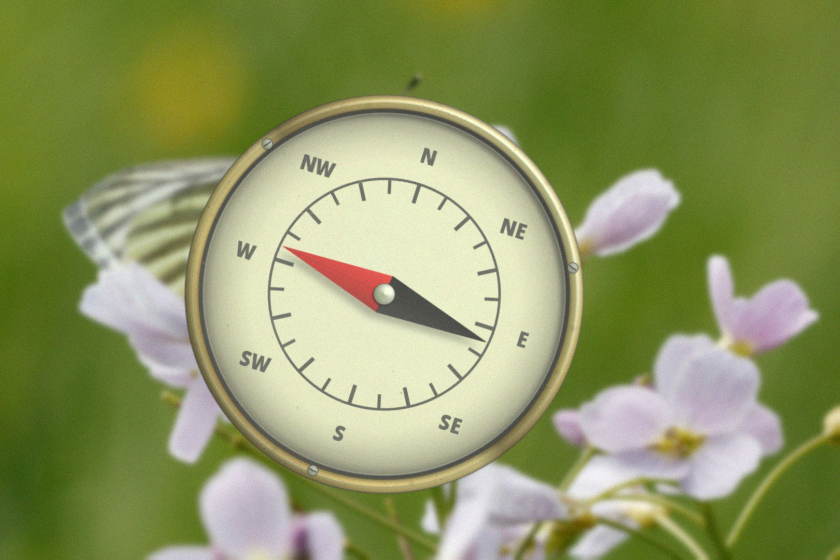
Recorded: 277.5 (°)
